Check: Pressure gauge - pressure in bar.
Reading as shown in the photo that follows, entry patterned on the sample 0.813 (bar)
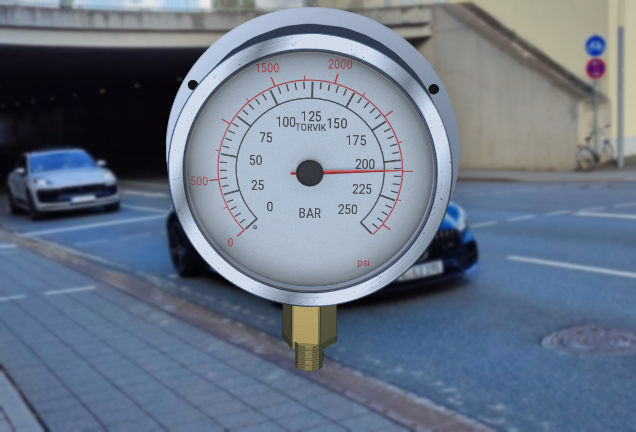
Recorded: 205 (bar)
